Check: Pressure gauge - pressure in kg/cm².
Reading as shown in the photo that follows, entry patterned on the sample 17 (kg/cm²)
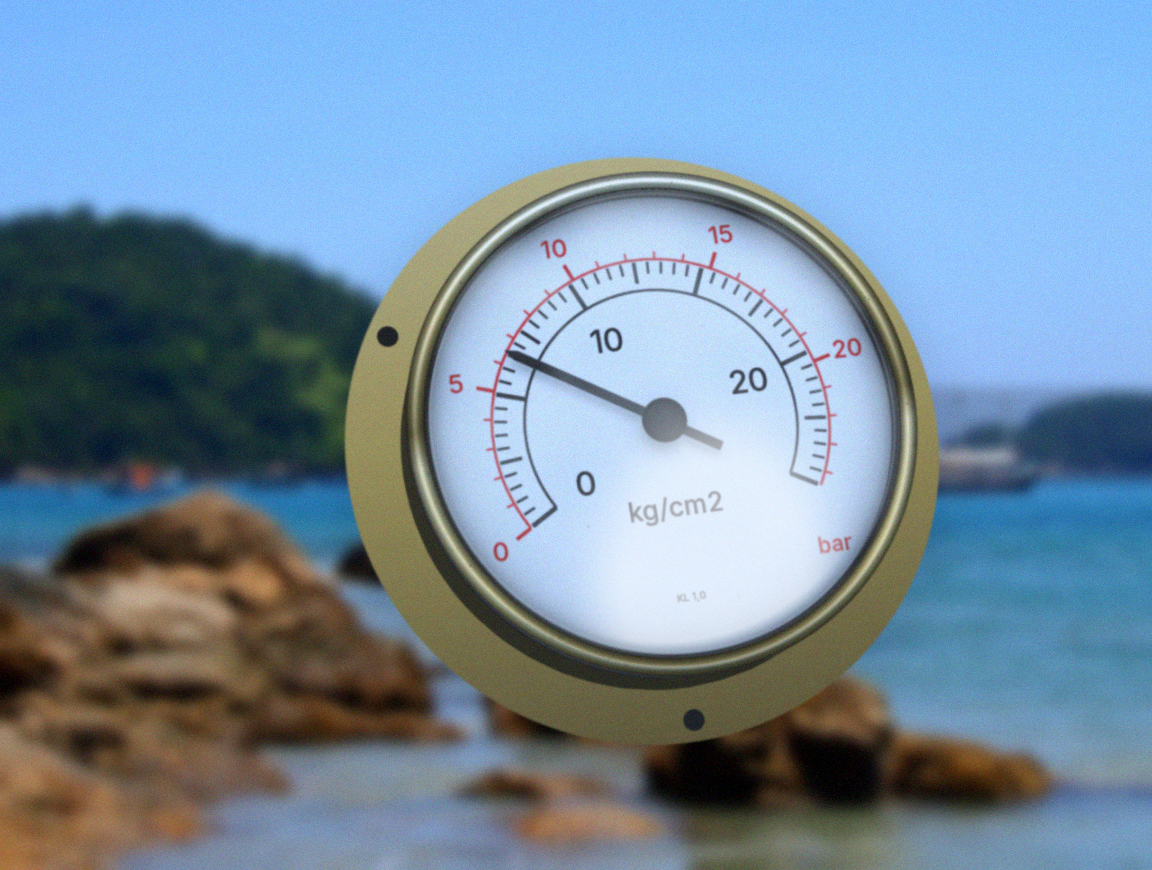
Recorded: 6.5 (kg/cm²)
